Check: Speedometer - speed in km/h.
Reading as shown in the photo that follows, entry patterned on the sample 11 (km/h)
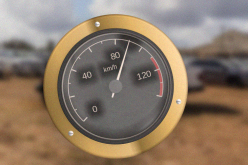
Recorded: 90 (km/h)
